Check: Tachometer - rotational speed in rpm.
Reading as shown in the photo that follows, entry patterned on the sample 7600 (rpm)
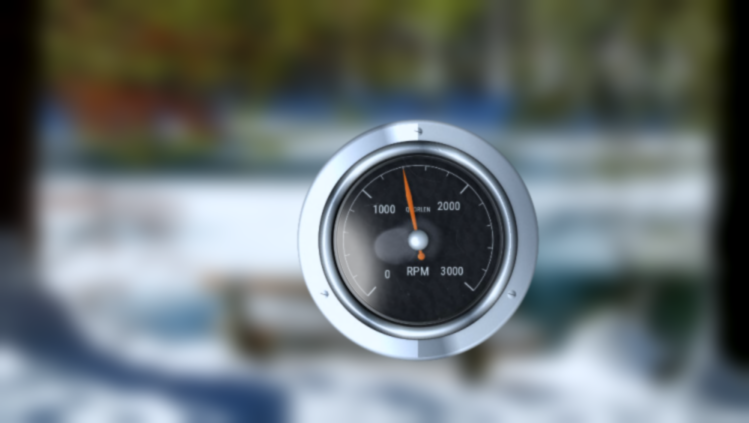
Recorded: 1400 (rpm)
